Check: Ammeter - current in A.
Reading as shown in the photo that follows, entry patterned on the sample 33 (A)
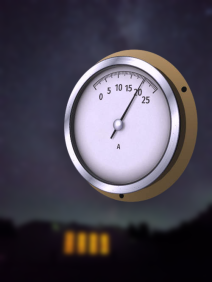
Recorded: 20 (A)
